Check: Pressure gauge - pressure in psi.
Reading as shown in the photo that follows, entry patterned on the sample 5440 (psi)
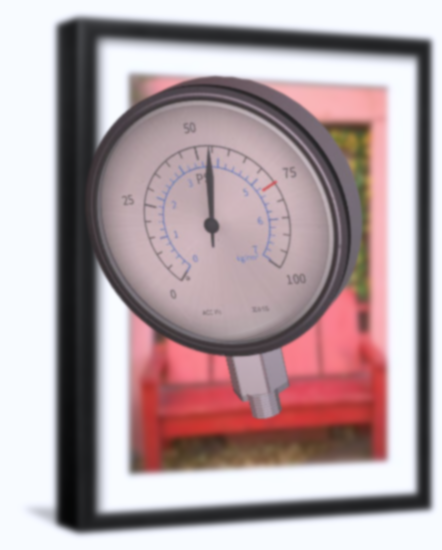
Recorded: 55 (psi)
